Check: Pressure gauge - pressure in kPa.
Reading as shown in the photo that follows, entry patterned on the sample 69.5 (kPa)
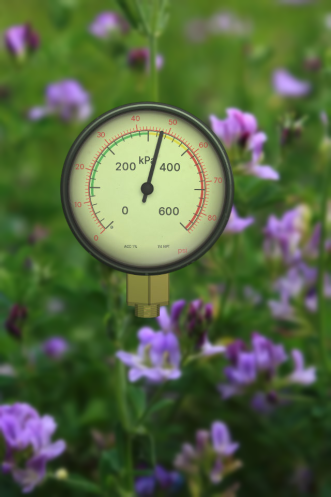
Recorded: 330 (kPa)
